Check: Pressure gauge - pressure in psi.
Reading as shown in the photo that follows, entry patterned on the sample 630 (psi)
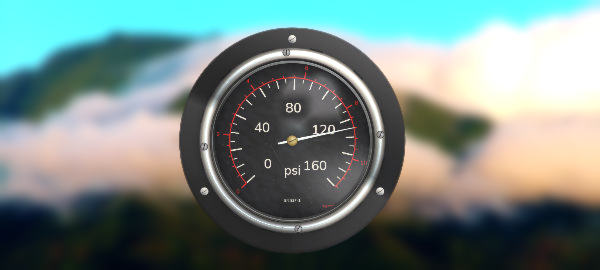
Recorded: 125 (psi)
